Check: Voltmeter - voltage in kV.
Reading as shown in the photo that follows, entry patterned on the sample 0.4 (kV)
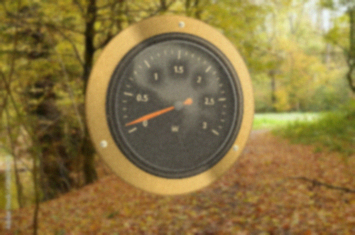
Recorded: 0.1 (kV)
